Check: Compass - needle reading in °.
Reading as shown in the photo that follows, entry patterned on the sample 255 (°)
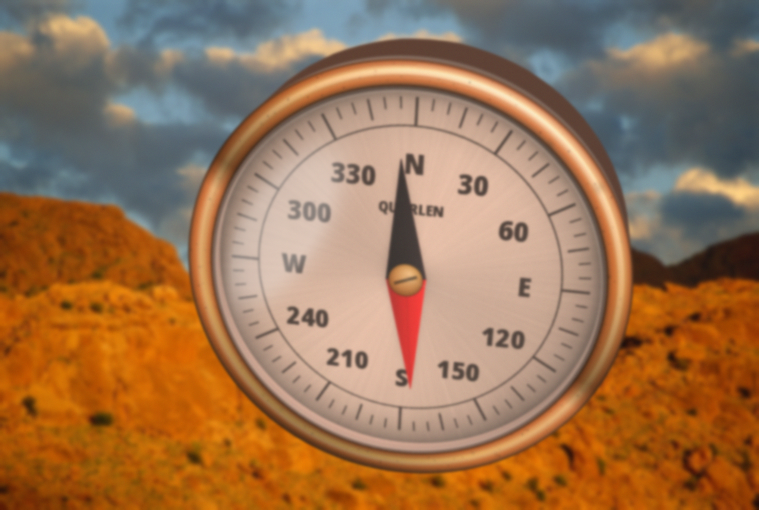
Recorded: 175 (°)
